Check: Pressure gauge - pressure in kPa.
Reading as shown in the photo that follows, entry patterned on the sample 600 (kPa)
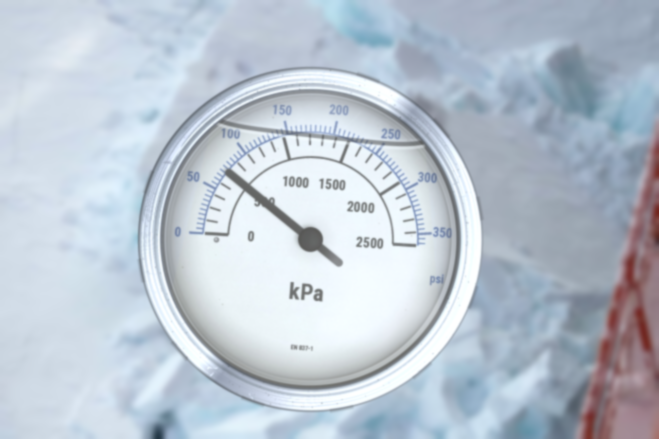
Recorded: 500 (kPa)
